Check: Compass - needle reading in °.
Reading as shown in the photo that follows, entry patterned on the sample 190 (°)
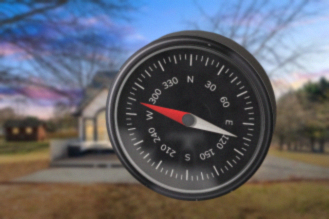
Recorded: 285 (°)
